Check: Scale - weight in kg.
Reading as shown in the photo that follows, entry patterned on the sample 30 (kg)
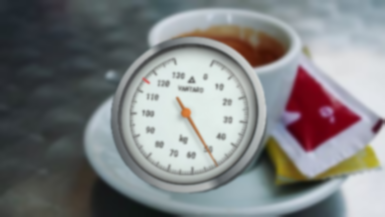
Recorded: 50 (kg)
